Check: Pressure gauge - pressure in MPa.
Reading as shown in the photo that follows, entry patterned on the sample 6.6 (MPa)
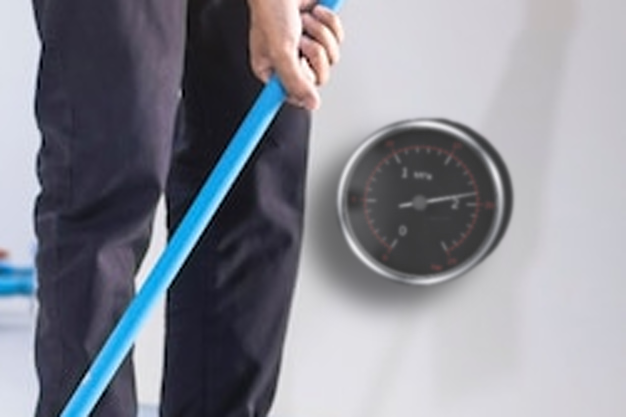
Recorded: 1.9 (MPa)
